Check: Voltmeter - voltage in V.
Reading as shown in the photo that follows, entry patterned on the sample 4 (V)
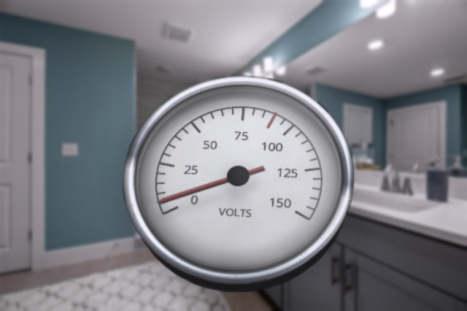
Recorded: 5 (V)
